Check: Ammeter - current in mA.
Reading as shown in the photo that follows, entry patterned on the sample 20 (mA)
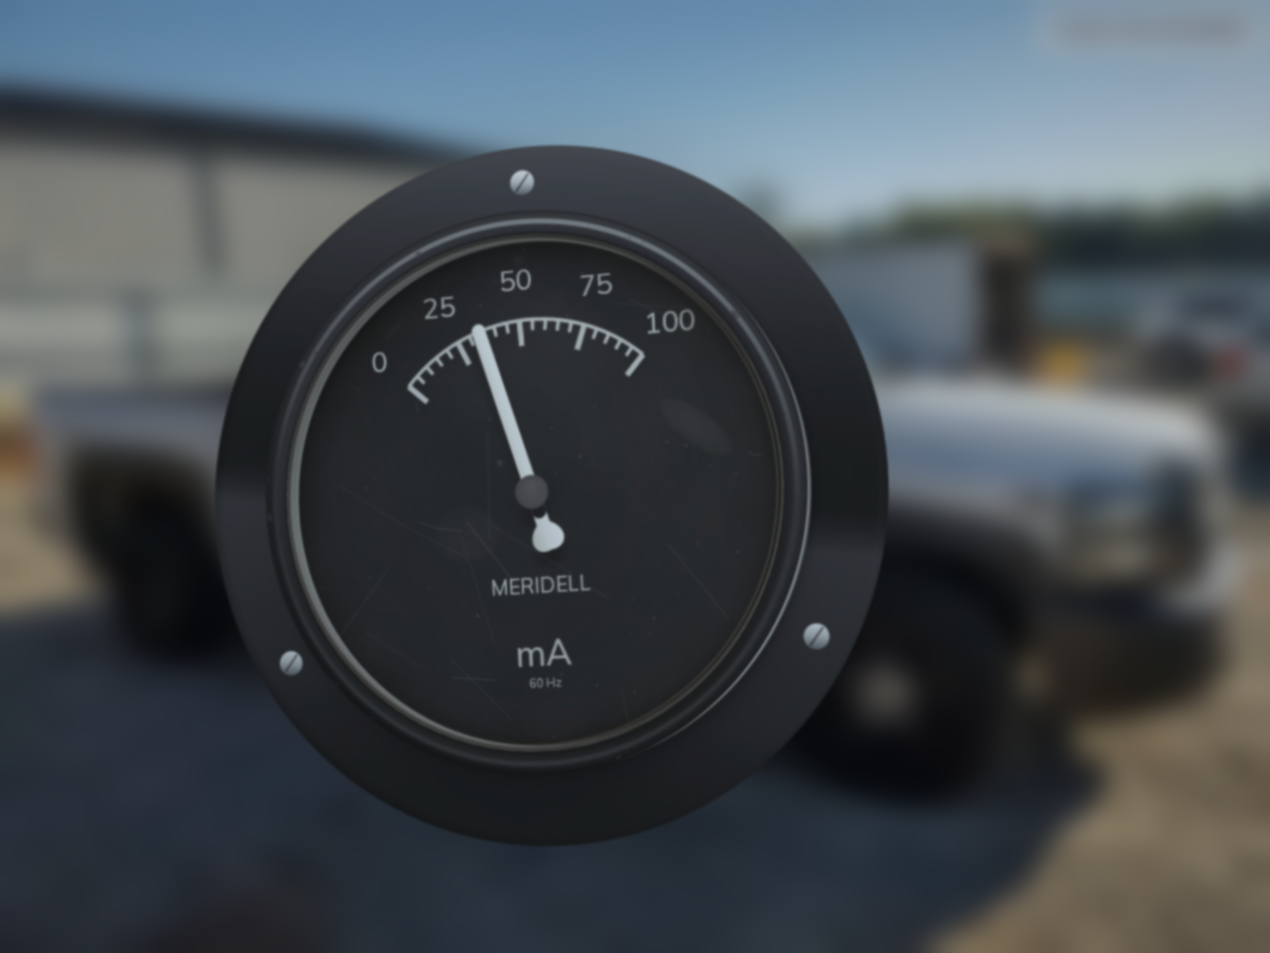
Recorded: 35 (mA)
